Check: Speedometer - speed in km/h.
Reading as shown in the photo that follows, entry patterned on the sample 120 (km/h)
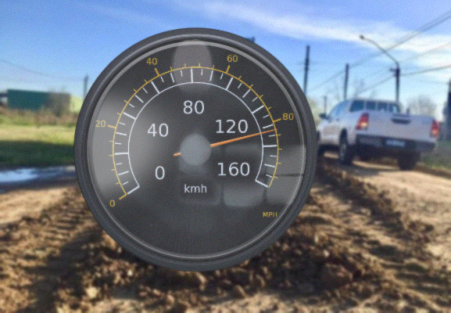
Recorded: 132.5 (km/h)
